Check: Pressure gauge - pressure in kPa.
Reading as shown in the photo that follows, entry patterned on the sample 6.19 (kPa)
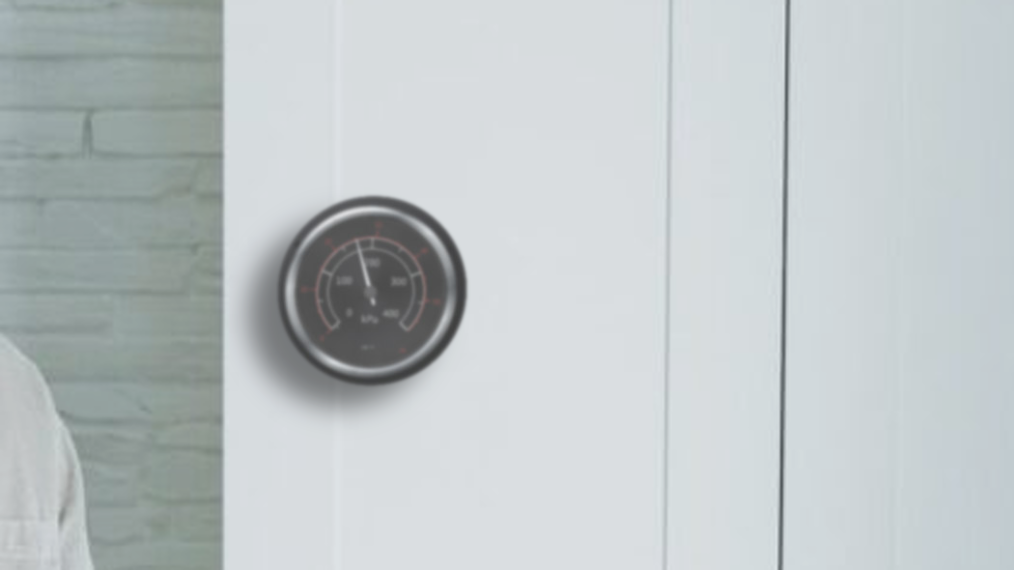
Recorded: 175 (kPa)
